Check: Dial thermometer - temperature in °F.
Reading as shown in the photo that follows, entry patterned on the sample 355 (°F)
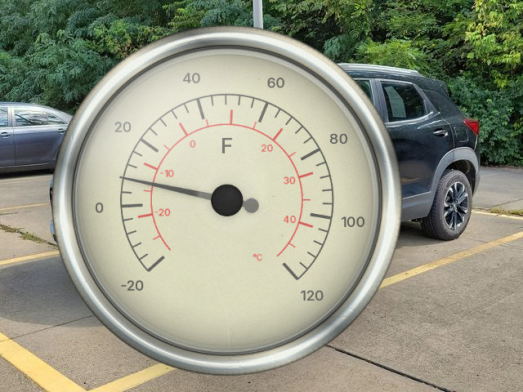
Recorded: 8 (°F)
